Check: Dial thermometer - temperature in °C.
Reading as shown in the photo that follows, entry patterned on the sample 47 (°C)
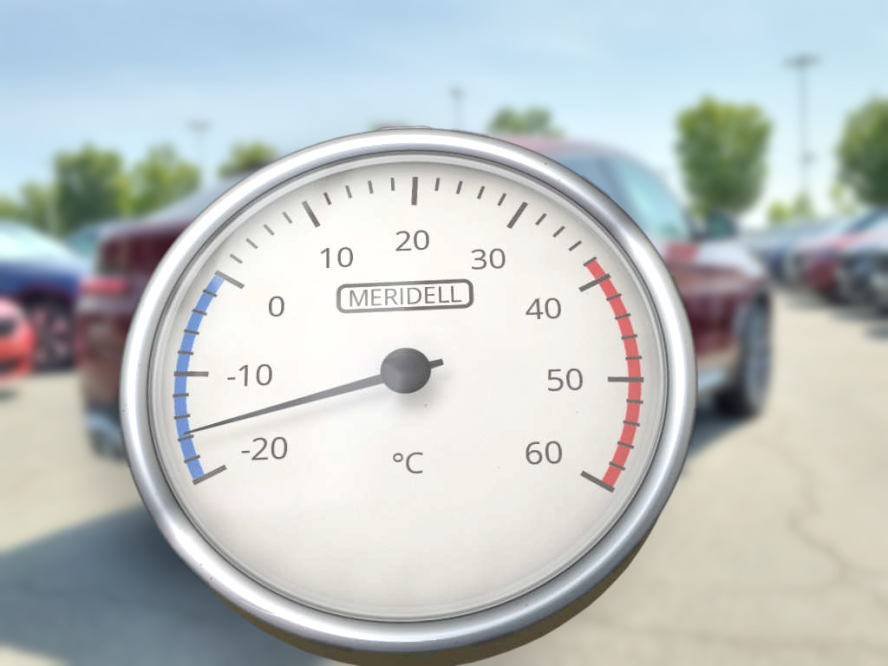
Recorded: -16 (°C)
